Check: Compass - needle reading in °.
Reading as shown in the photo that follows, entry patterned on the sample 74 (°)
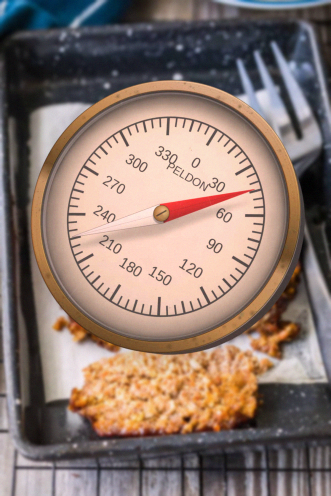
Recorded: 45 (°)
